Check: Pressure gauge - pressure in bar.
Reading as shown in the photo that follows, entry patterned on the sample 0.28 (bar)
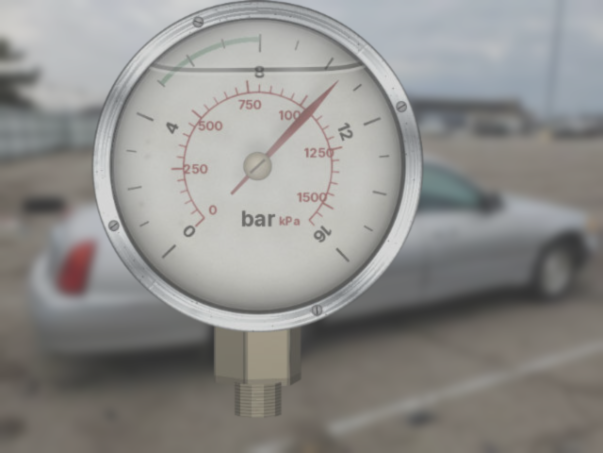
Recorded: 10.5 (bar)
